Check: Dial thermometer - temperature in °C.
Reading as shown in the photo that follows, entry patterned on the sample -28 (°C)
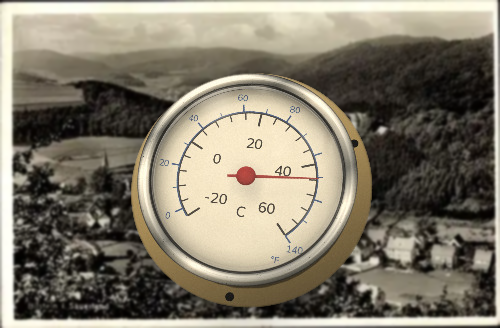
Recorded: 44 (°C)
